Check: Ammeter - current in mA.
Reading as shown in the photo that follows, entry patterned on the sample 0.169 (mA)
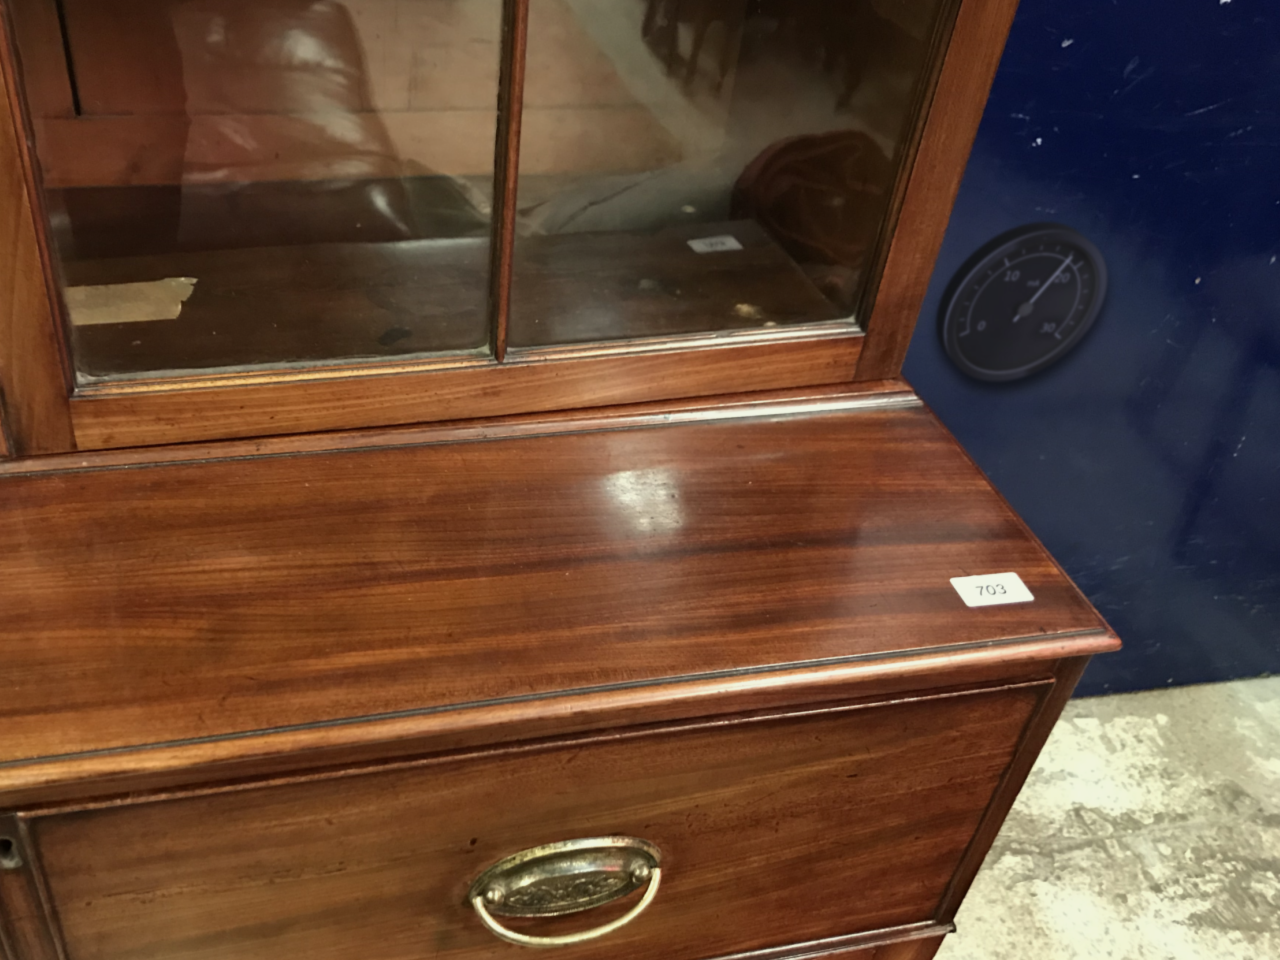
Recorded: 18 (mA)
